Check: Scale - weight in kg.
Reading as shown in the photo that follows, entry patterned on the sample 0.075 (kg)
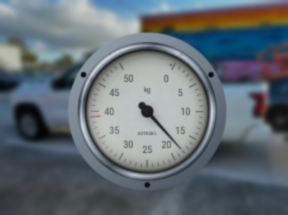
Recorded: 18 (kg)
